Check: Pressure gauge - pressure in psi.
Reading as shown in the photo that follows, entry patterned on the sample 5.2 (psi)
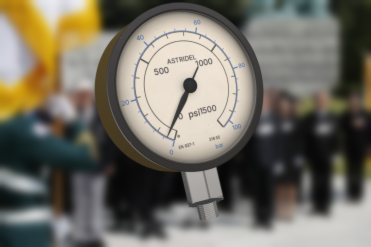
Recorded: 50 (psi)
